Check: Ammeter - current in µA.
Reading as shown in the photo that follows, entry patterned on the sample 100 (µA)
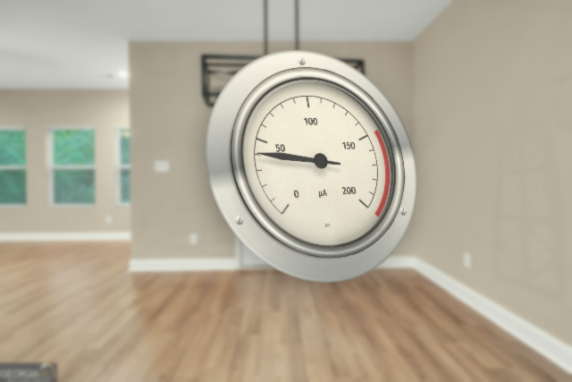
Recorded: 40 (µA)
